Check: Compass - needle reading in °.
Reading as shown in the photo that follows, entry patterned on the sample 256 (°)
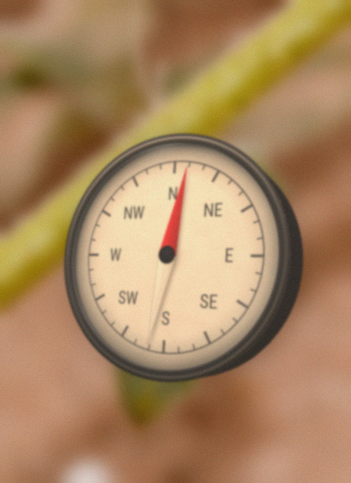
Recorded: 10 (°)
